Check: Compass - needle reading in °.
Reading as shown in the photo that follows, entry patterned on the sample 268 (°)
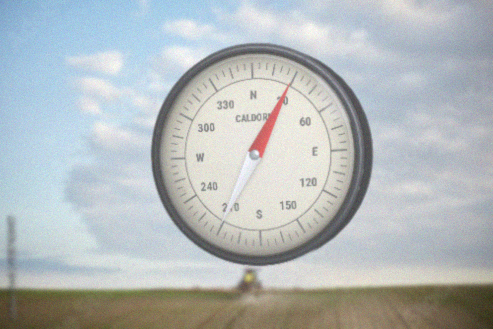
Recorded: 30 (°)
